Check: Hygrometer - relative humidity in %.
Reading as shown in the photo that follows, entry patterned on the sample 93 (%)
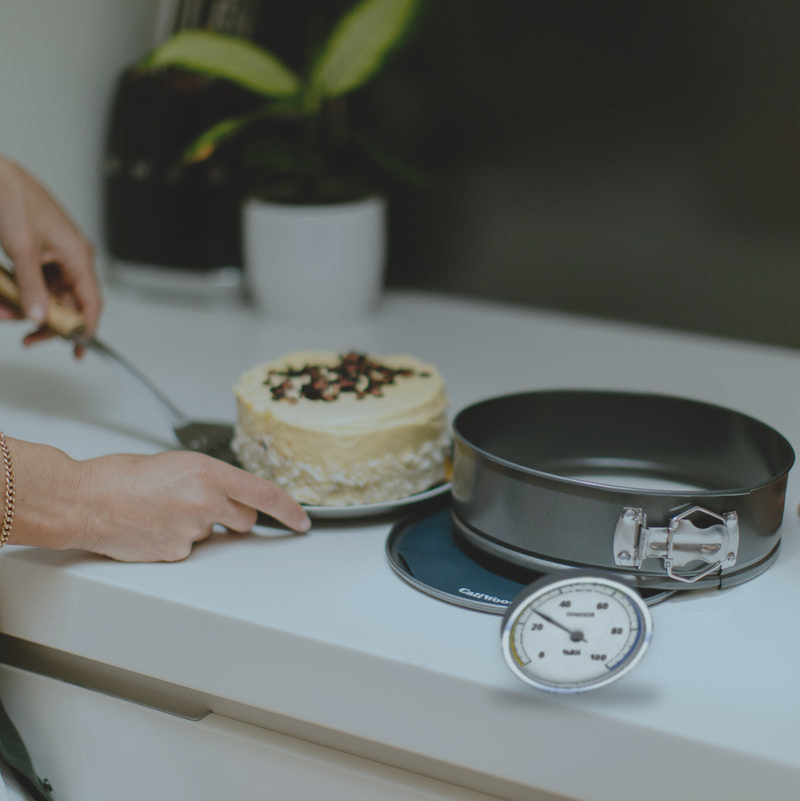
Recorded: 28 (%)
